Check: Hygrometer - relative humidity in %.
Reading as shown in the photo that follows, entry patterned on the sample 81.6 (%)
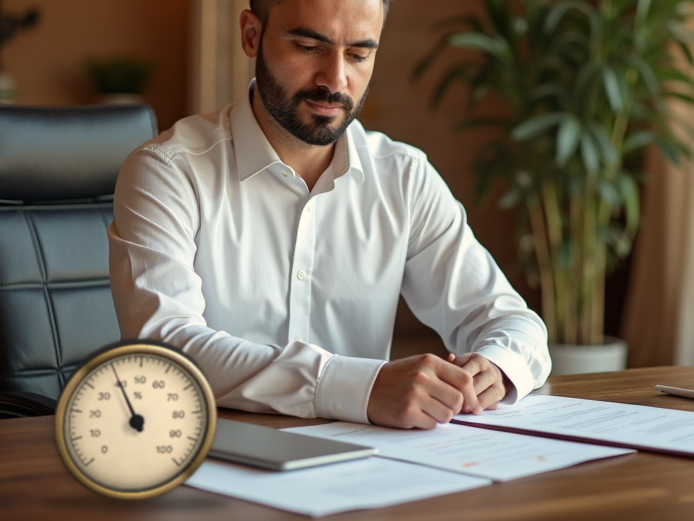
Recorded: 40 (%)
